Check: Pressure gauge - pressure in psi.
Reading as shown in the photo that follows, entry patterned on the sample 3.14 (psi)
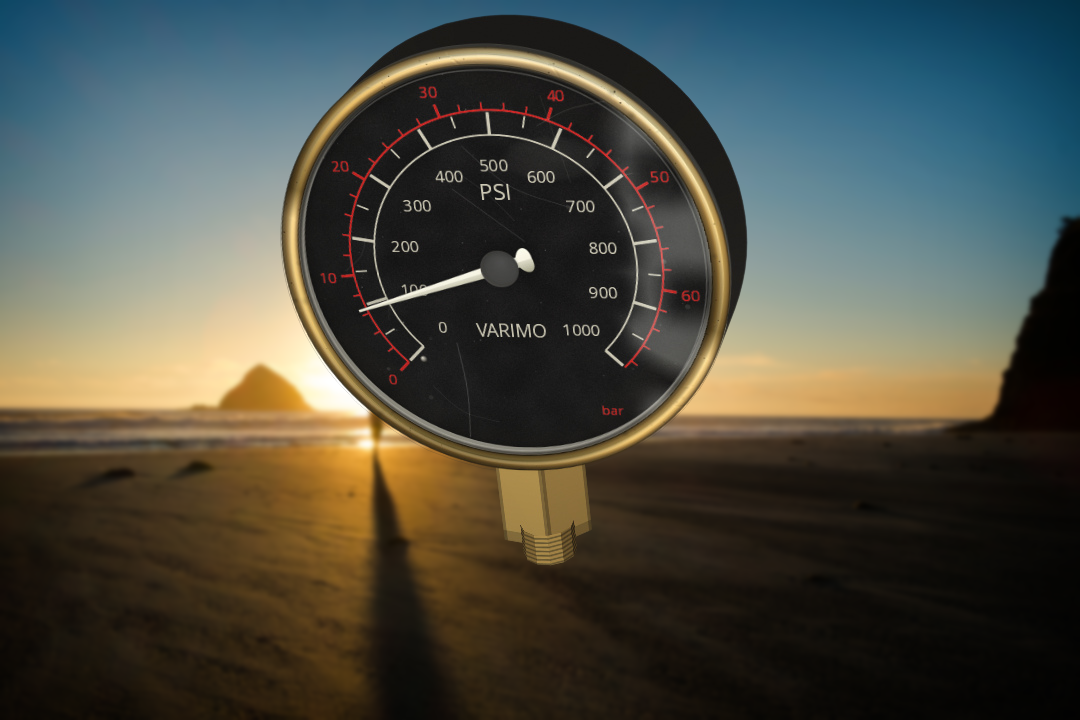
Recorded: 100 (psi)
